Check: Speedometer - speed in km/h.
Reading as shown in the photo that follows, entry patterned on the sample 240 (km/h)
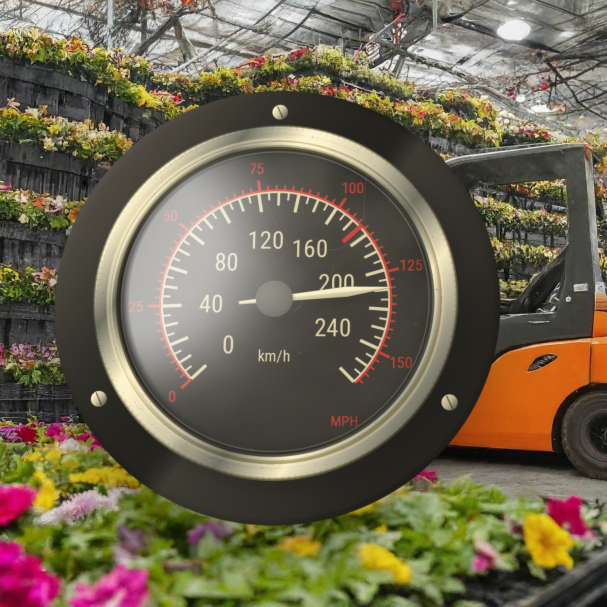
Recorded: 210 (km/h)
